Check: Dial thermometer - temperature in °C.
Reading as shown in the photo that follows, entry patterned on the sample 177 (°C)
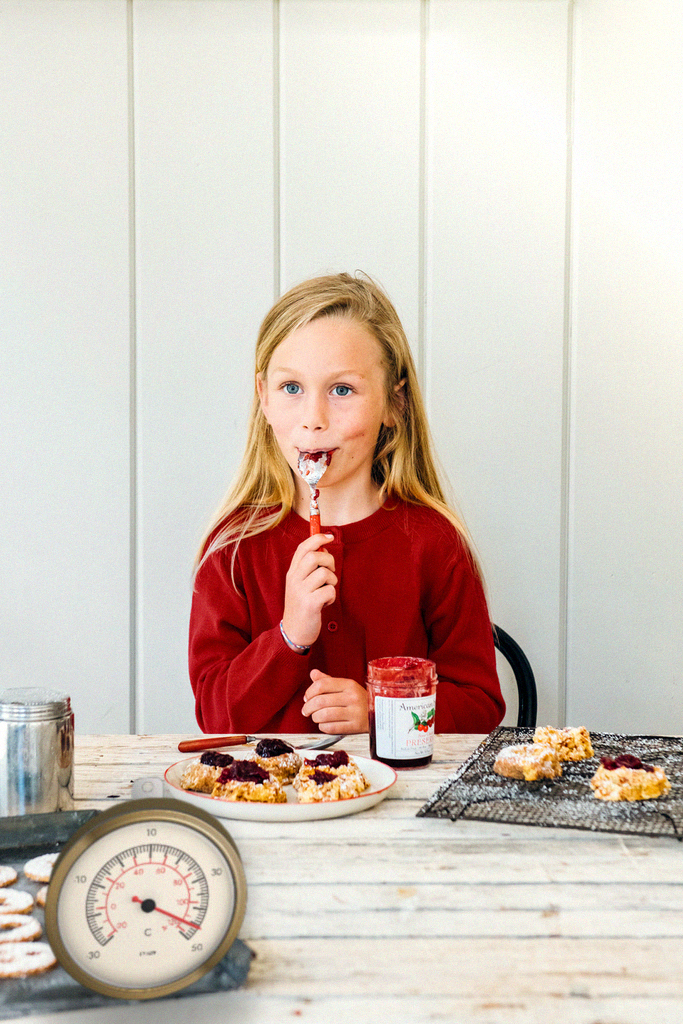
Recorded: 45 (°C)
